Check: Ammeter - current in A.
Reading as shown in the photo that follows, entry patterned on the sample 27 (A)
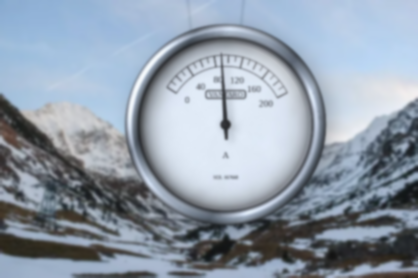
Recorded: 90 (A)
